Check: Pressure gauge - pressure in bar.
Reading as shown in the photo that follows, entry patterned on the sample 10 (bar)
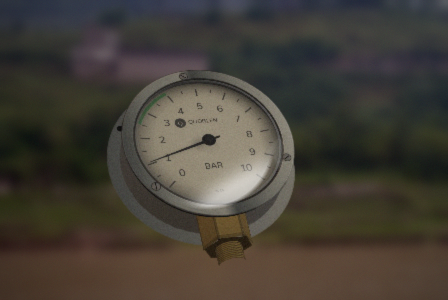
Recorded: 1 (bar)
